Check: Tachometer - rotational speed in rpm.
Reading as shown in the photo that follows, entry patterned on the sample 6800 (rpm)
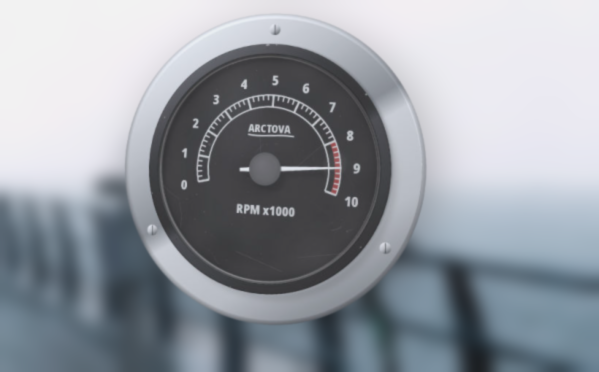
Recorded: 9000 (rpm)
